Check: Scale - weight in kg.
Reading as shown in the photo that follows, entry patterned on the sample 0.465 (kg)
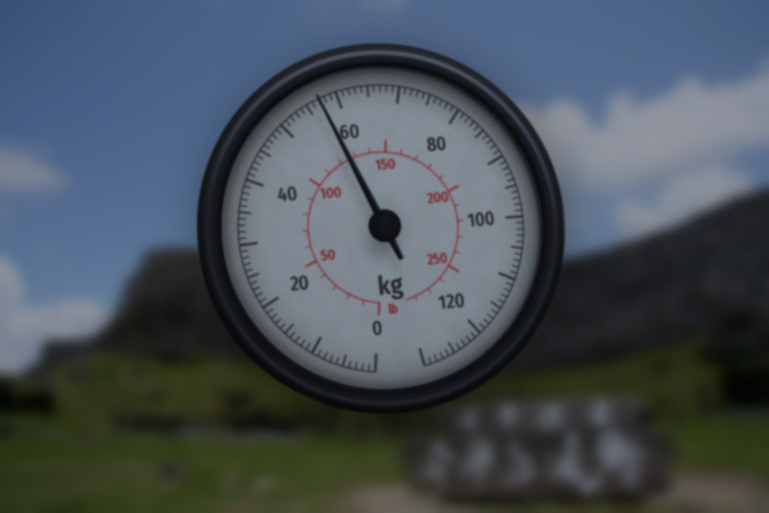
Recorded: 57 (kg)
